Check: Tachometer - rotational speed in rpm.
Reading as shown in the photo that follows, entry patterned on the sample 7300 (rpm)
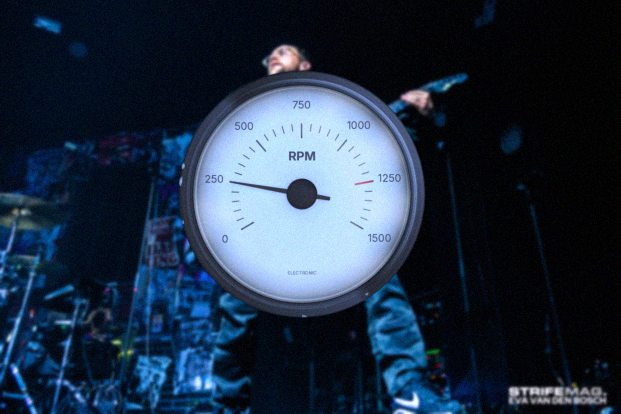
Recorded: 250 (rpm)
